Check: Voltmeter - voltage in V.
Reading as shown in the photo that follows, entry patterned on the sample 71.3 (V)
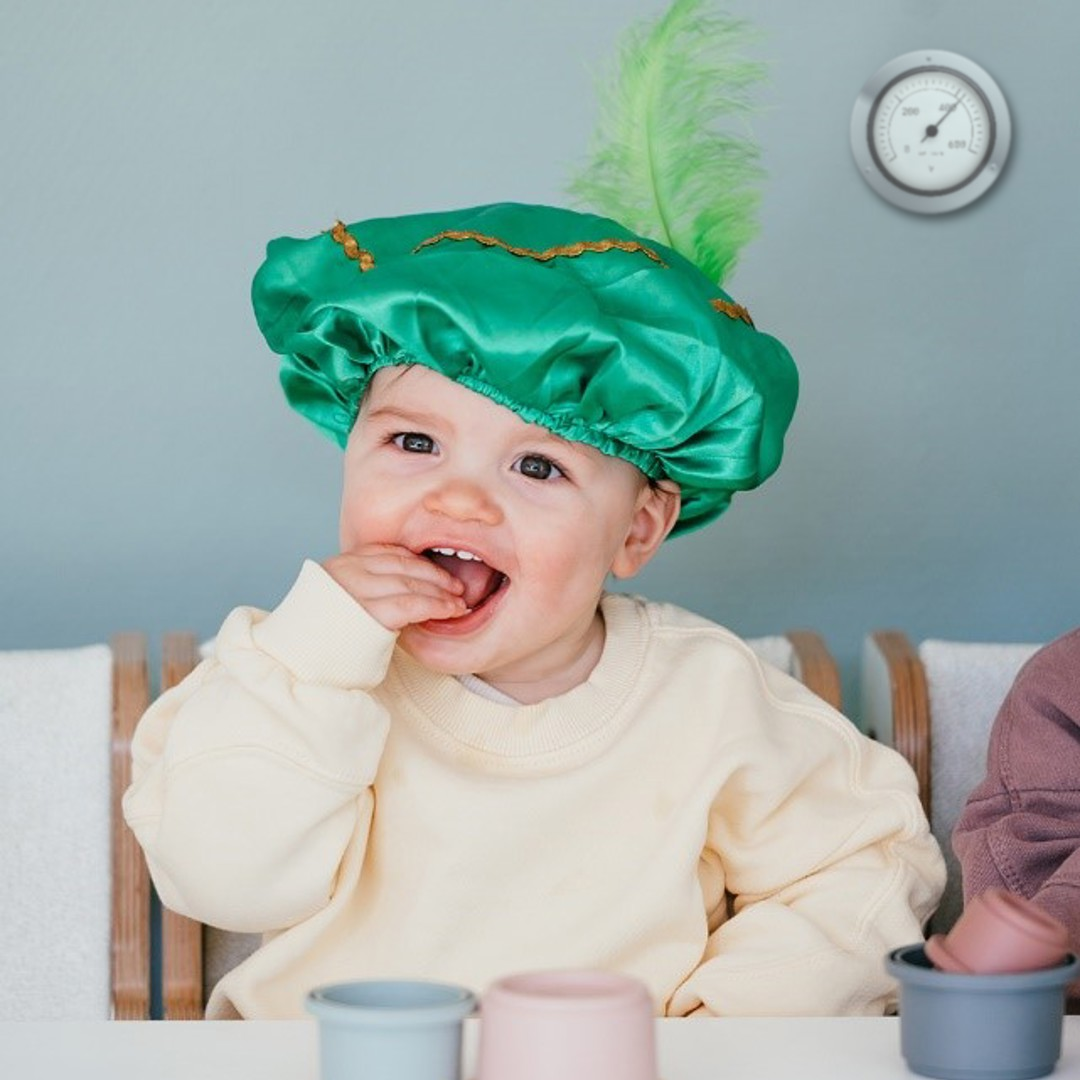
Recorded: 420 (V)
